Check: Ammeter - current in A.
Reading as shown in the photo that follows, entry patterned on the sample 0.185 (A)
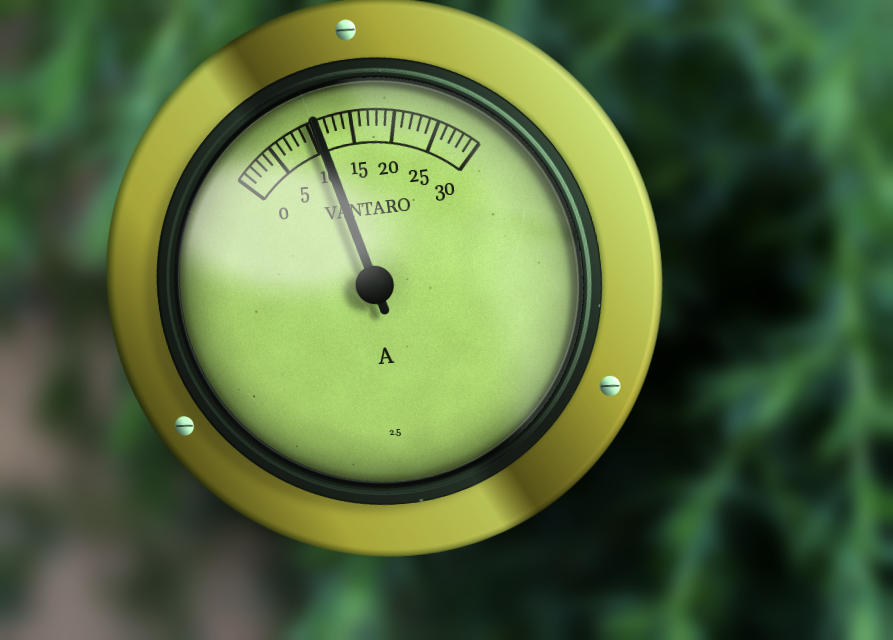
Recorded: 11 (A)
